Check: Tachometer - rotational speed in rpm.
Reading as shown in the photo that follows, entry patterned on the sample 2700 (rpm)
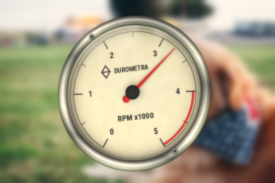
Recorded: 3250 (rpm)
